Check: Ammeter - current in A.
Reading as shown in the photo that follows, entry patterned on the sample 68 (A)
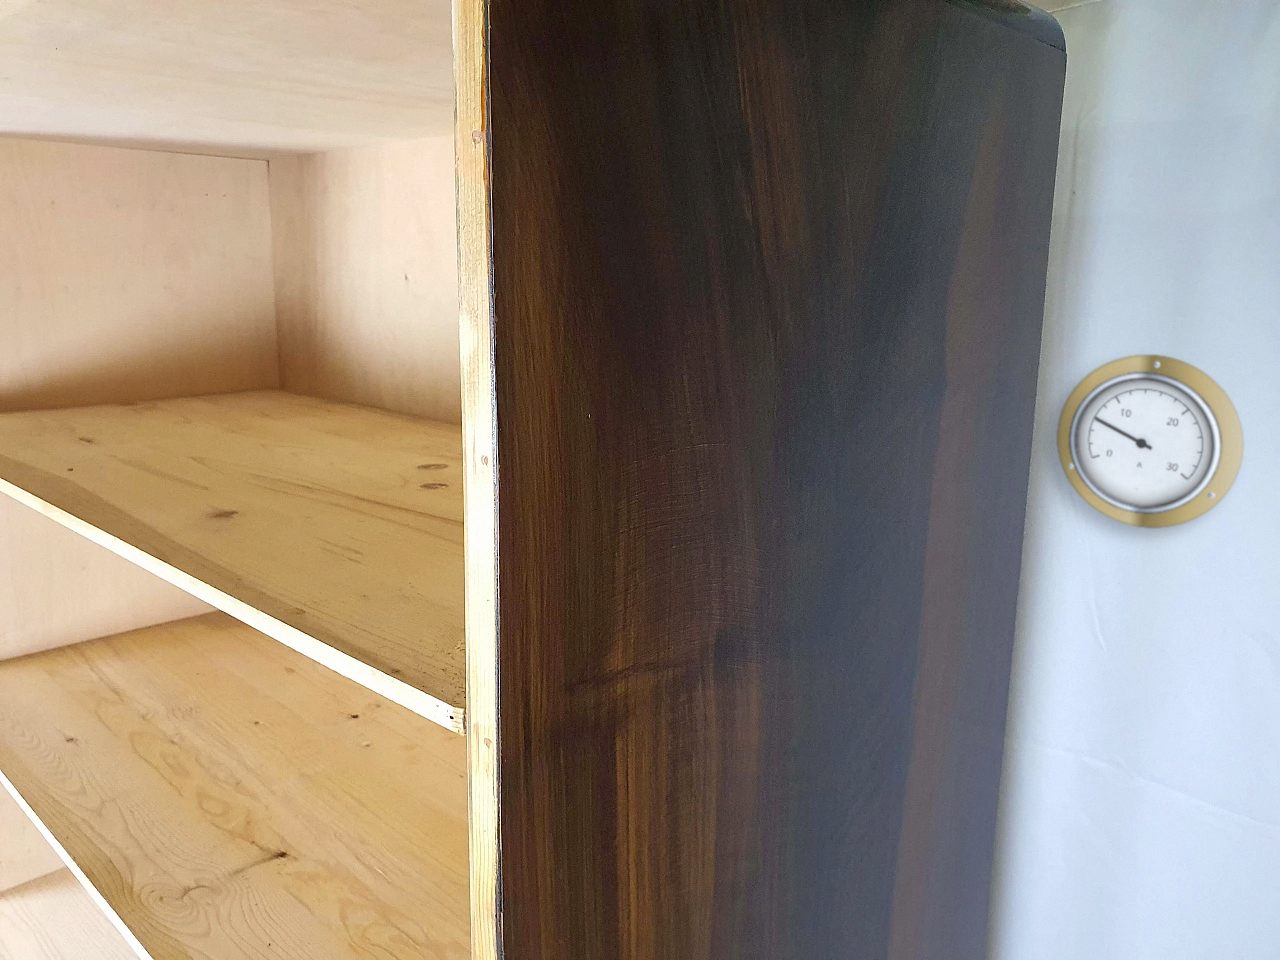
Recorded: 6 (A)
